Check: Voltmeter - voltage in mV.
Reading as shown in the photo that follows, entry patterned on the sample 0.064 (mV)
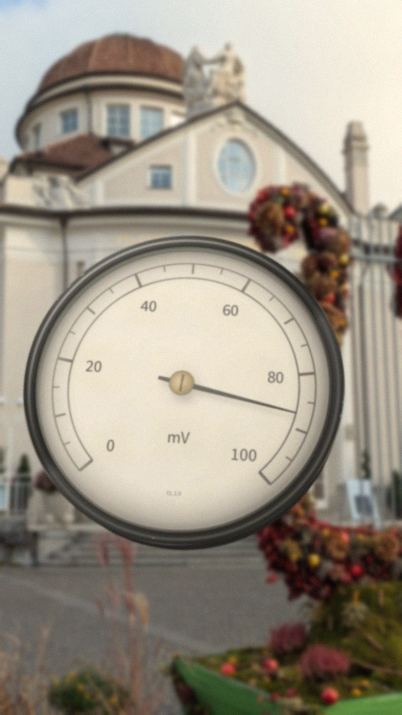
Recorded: 87.5 (mV)
